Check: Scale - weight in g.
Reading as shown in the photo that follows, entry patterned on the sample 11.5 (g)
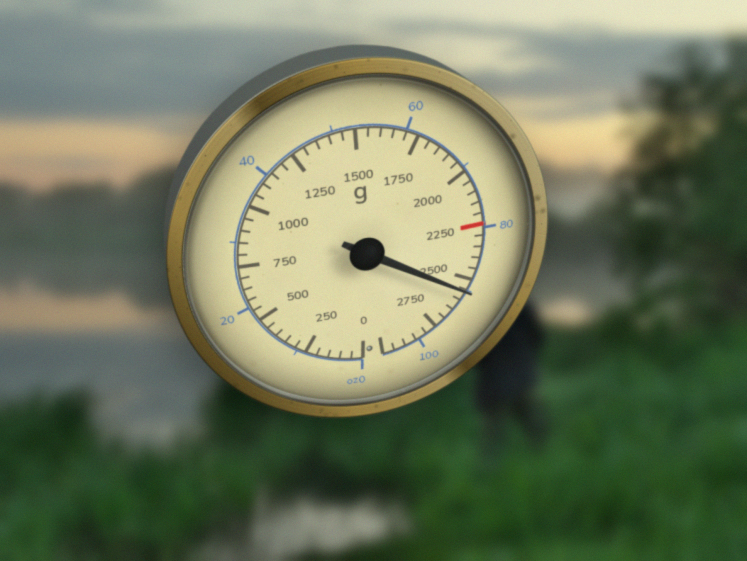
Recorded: 2550 (g)
